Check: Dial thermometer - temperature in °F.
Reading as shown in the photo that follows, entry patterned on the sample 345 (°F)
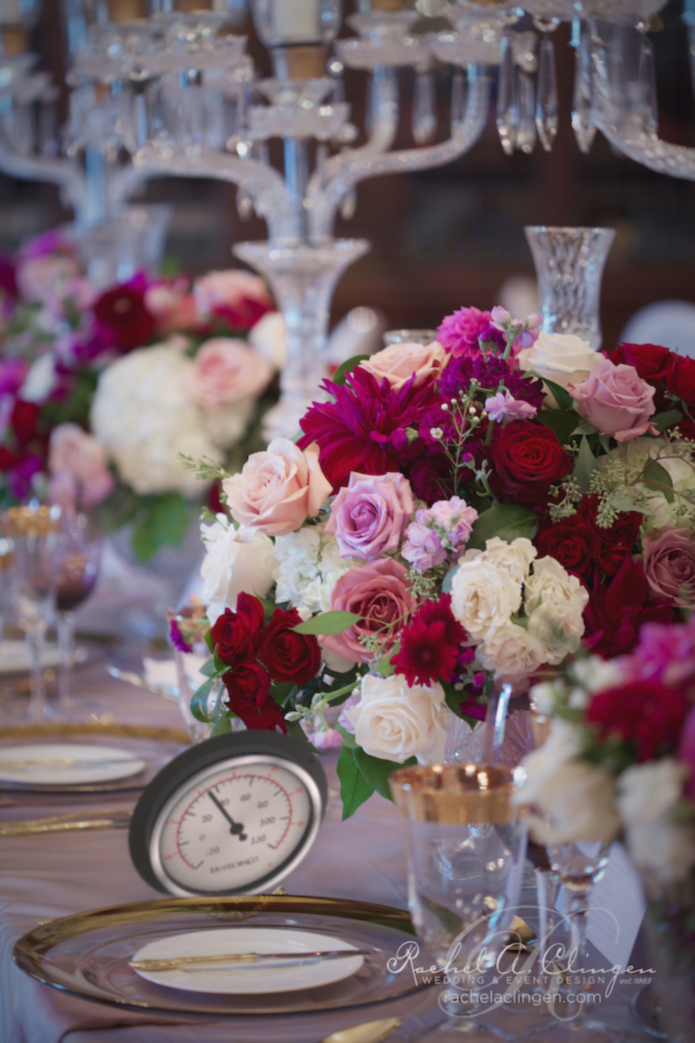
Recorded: 36 (°F)
